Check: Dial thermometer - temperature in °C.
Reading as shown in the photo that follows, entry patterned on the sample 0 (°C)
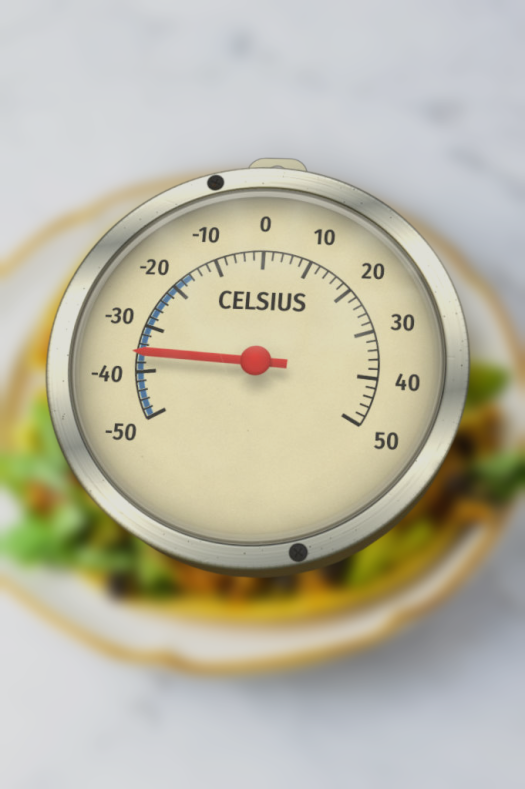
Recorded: -36 (°C)
